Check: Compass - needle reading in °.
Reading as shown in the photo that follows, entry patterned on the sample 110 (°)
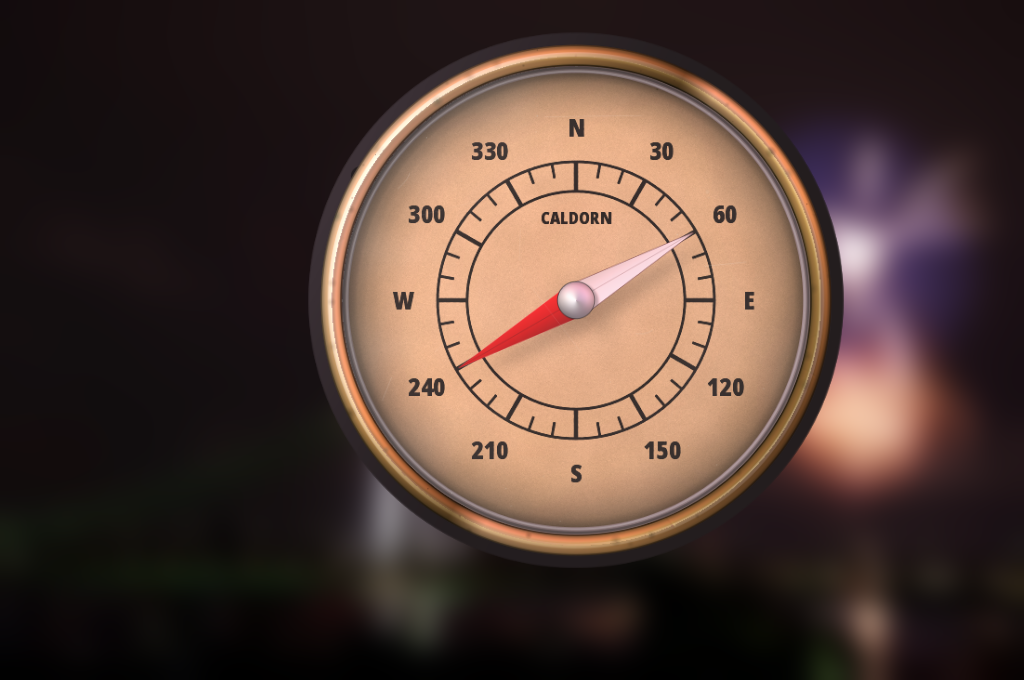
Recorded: 240 (°)
